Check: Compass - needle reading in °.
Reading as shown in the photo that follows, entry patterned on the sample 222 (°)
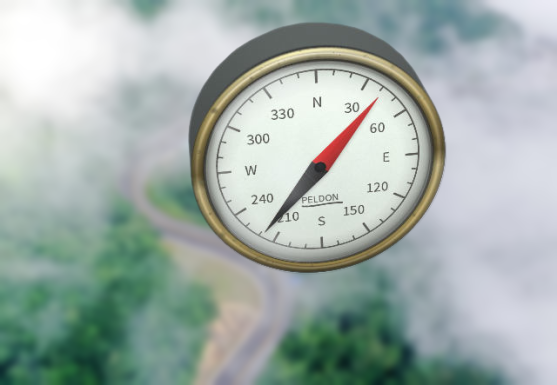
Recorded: 40 (°)
